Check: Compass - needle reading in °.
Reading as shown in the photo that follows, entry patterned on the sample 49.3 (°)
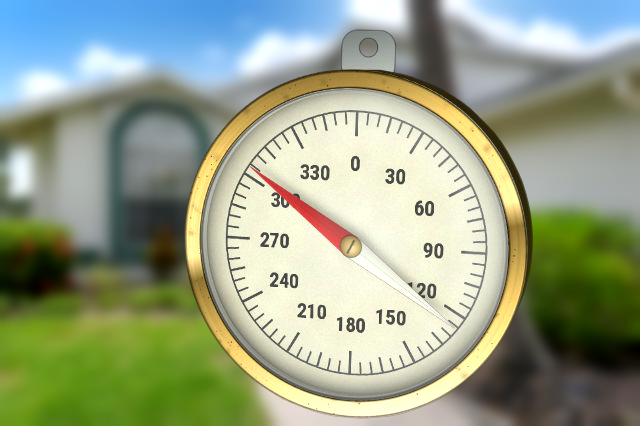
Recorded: 305 (°)
